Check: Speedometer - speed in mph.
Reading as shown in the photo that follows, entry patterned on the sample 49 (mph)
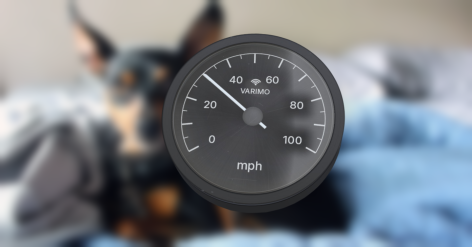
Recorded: 30 (mph)
